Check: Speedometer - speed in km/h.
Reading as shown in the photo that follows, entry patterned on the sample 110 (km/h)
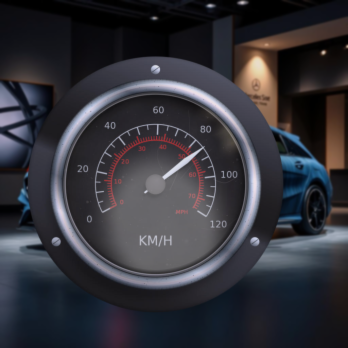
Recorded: 85 (km/h)
